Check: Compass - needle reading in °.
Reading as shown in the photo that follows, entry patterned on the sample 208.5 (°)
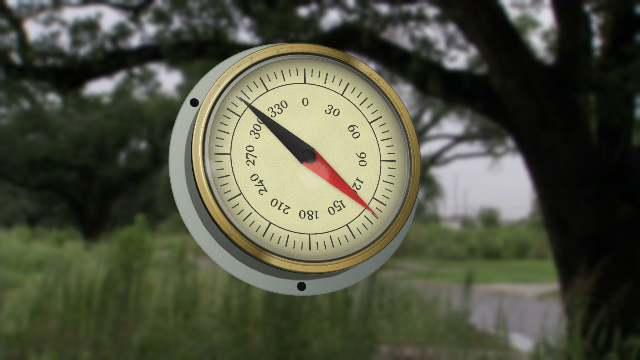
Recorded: 130 (°)
